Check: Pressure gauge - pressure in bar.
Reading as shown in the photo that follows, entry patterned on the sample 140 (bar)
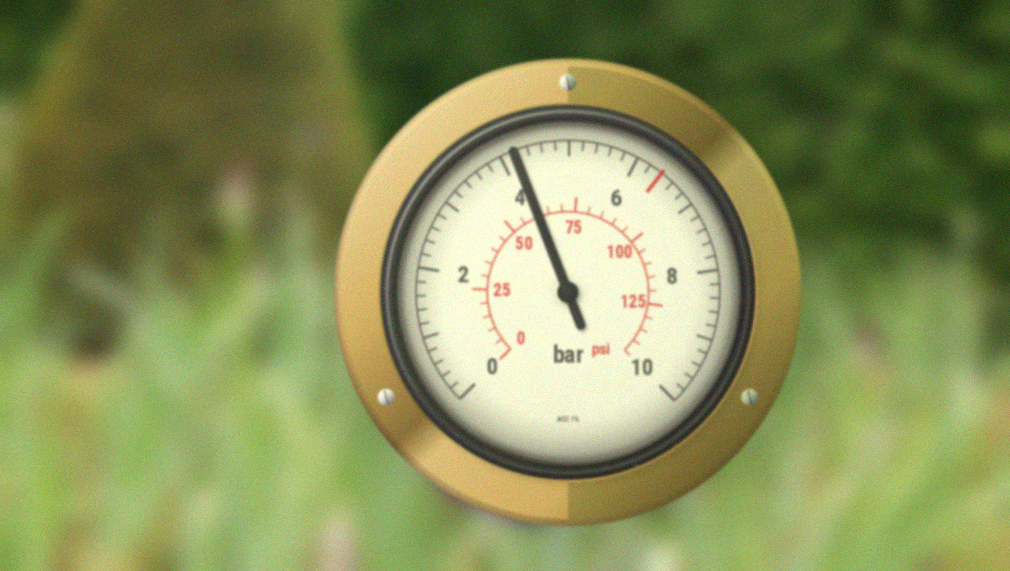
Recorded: 4.2 (bar)
